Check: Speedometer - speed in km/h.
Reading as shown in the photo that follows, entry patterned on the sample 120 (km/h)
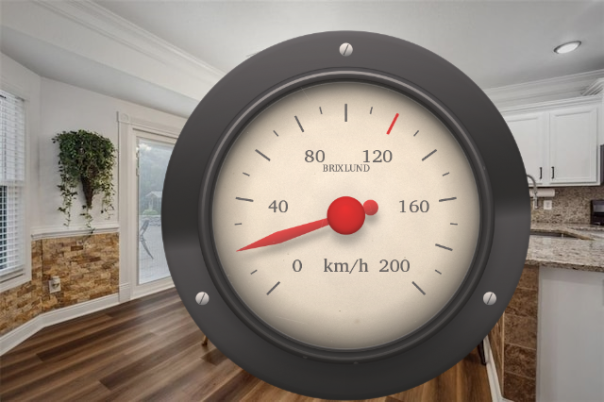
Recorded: 20 (km/h)
